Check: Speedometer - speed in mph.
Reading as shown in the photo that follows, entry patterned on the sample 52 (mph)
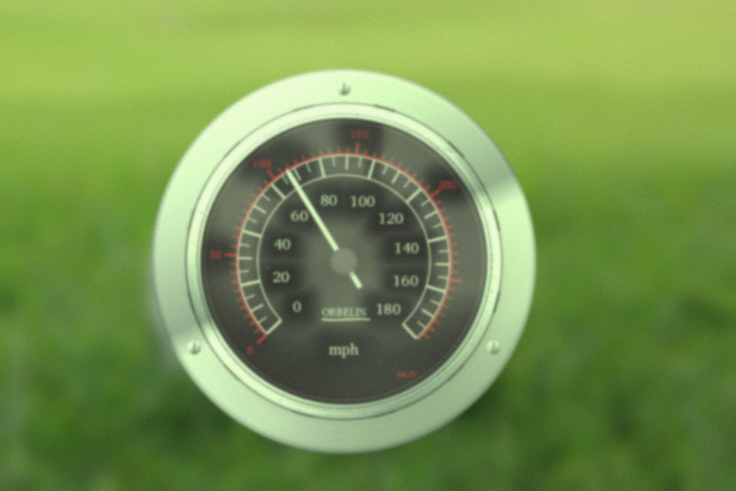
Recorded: 67.5 (mph)
